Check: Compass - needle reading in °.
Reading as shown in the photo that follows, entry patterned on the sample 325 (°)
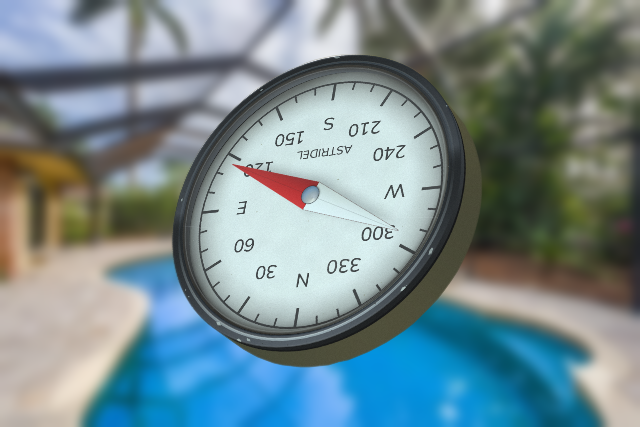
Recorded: 115 (°)
